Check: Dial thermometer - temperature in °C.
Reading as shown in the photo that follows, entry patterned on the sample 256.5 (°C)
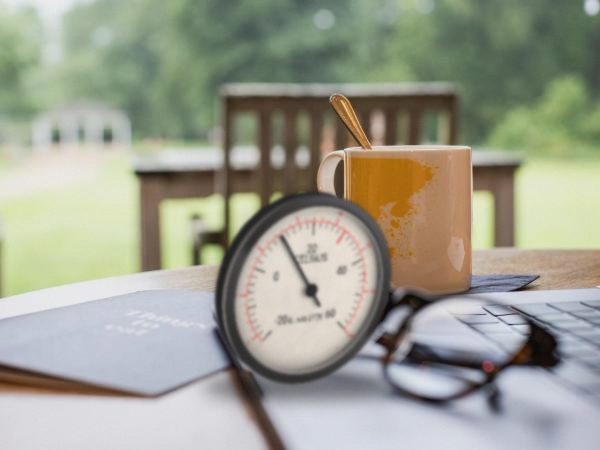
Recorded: 10 (°C)
